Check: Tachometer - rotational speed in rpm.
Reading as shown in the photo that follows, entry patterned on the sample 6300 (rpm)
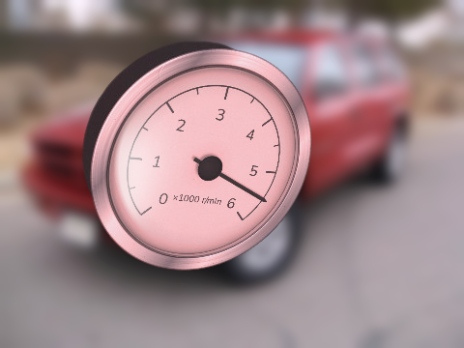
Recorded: 5500 (rpm)
